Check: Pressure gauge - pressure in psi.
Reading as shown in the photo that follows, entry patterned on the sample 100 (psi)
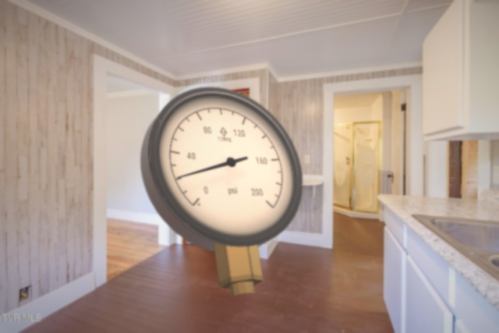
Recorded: 20 (psi)
